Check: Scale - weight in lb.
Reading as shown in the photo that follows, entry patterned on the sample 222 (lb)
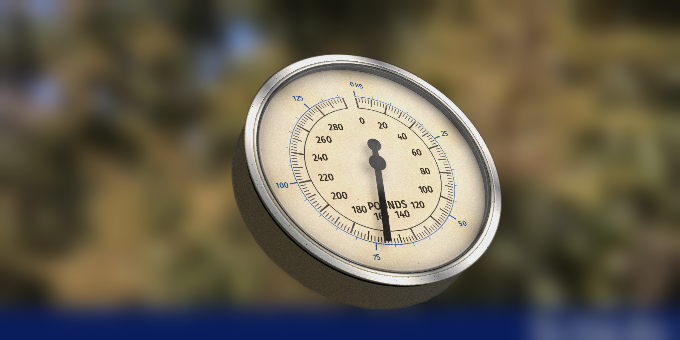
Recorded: 160 (lb)
